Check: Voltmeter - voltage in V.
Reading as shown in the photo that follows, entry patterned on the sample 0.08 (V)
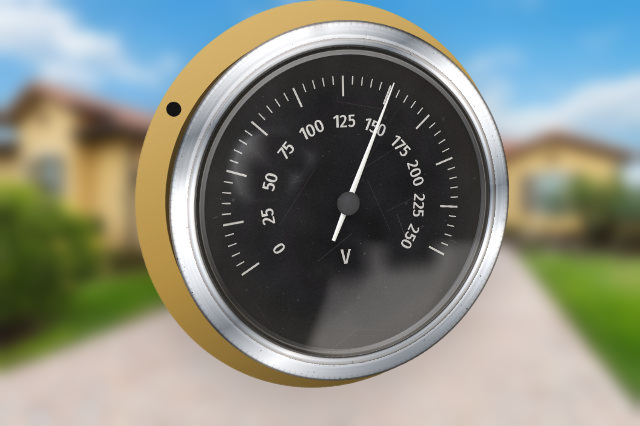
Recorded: 150 (V)
